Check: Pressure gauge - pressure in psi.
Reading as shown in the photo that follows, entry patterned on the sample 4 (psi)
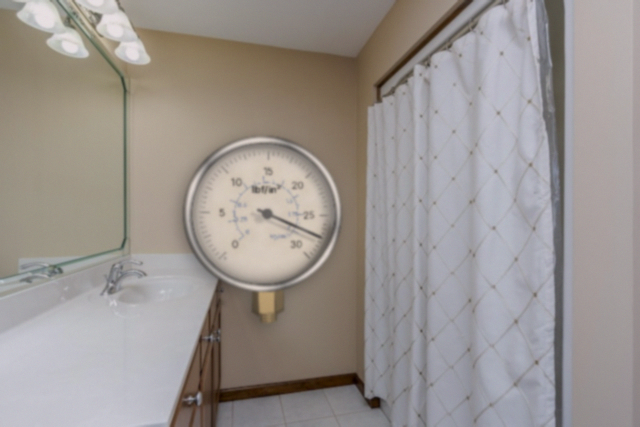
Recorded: 27.5 (psi)
